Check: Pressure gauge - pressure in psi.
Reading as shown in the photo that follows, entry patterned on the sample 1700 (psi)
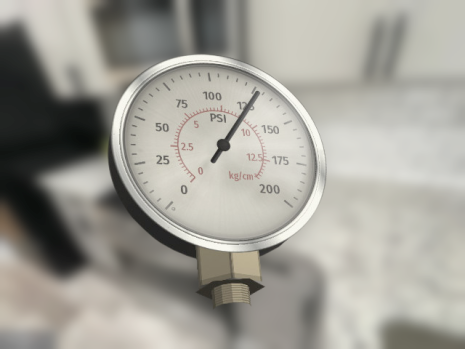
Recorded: 127.5 (psi)
